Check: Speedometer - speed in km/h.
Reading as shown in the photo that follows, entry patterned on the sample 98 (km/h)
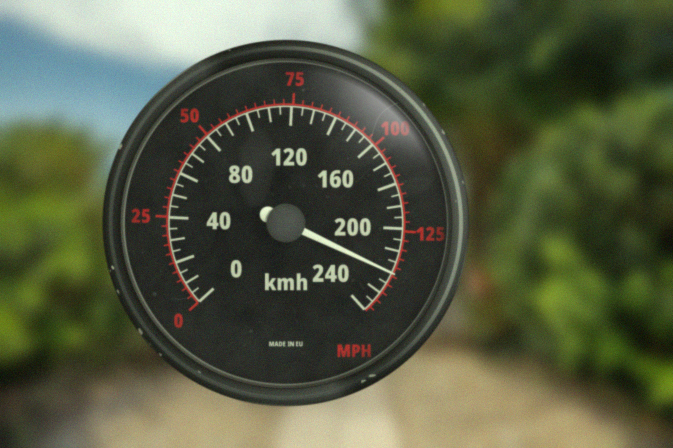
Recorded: 220 (km/h)
